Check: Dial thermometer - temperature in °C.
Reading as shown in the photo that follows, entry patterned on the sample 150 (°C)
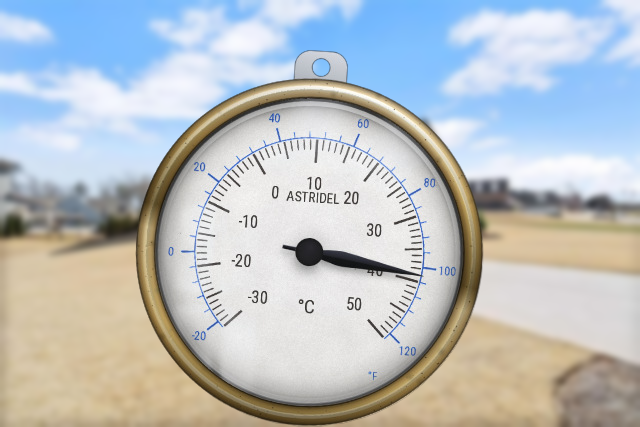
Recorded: 39 (°C)
